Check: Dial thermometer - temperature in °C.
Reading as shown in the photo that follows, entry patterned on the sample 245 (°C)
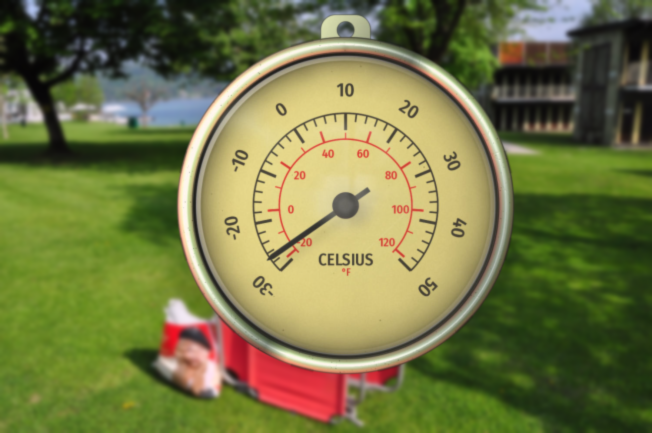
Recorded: -27 (°C)
